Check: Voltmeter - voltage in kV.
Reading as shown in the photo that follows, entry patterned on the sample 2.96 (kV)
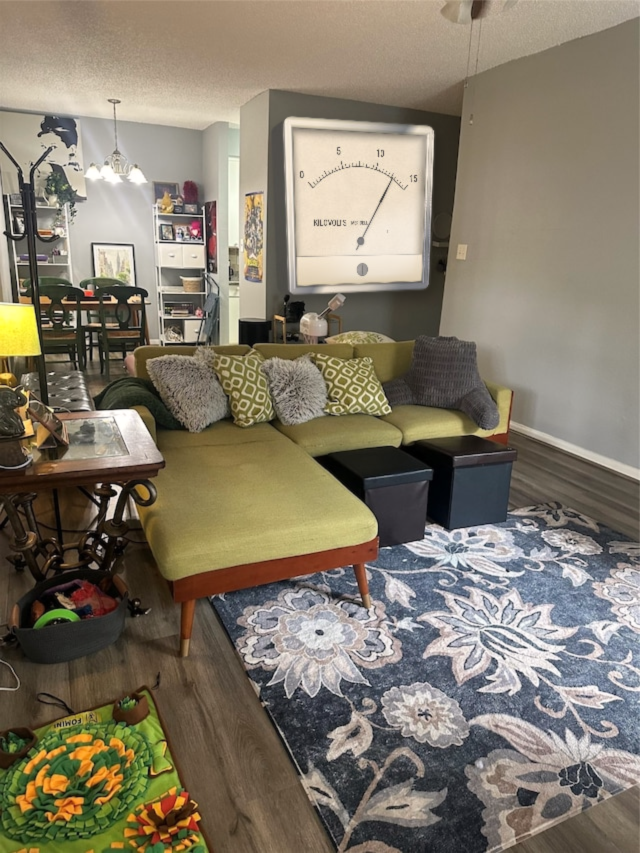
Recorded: 12.5 (kV)
